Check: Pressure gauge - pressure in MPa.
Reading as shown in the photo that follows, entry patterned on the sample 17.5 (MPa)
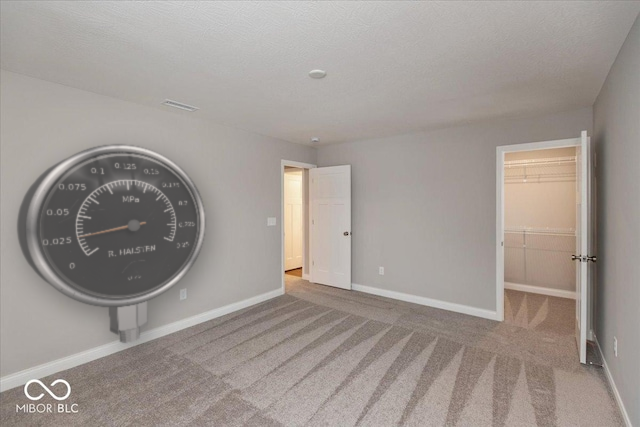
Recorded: 0.025 (MPa)
